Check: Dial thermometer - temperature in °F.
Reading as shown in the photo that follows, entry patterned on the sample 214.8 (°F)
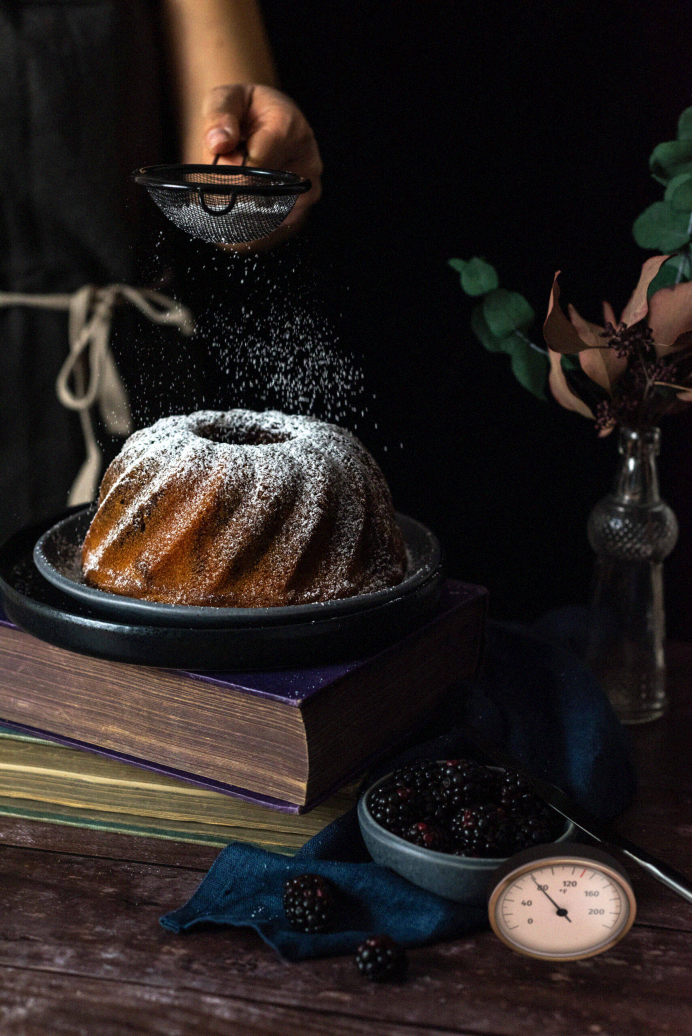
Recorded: 80 (°F)
